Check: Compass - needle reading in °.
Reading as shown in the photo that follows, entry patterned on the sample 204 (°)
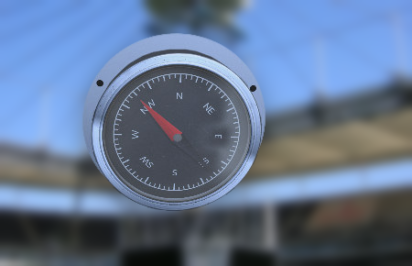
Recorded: 315 (°)
